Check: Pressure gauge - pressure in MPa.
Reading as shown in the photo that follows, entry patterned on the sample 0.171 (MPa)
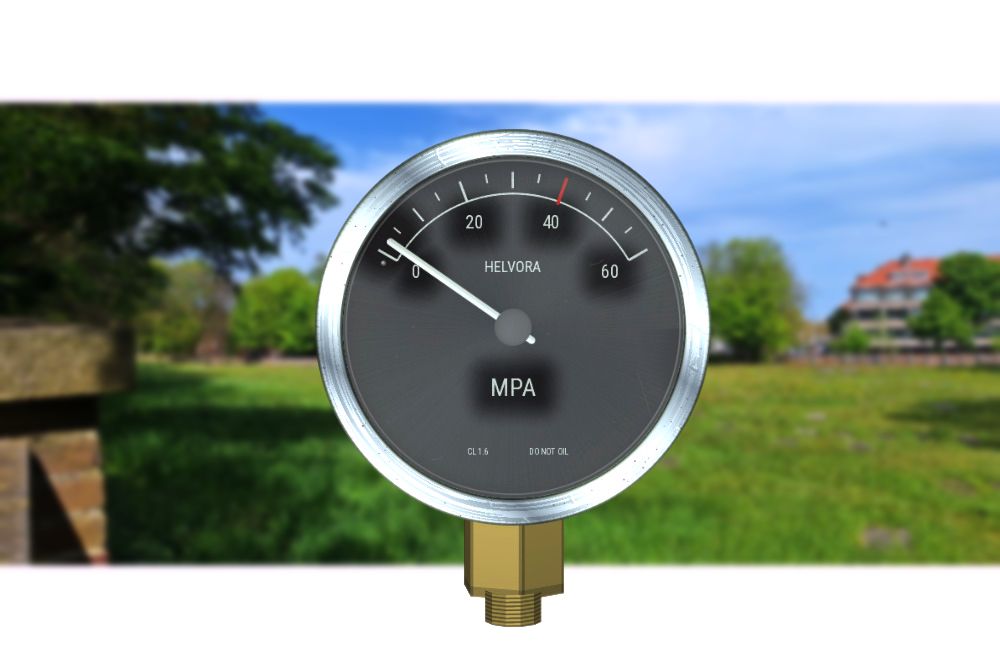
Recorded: 2.5 (MPa)
